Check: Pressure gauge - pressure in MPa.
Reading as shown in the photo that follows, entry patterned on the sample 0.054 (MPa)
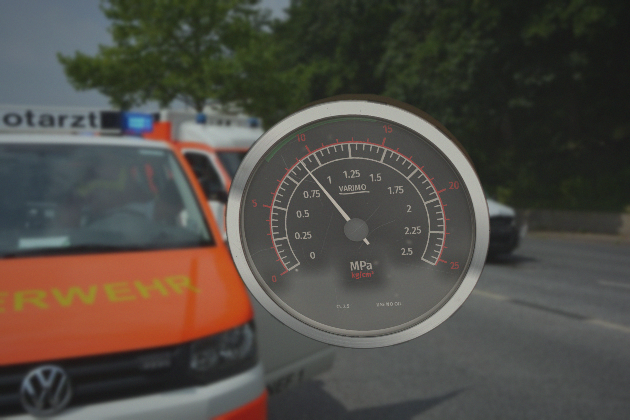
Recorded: 0.9 (MPa)
